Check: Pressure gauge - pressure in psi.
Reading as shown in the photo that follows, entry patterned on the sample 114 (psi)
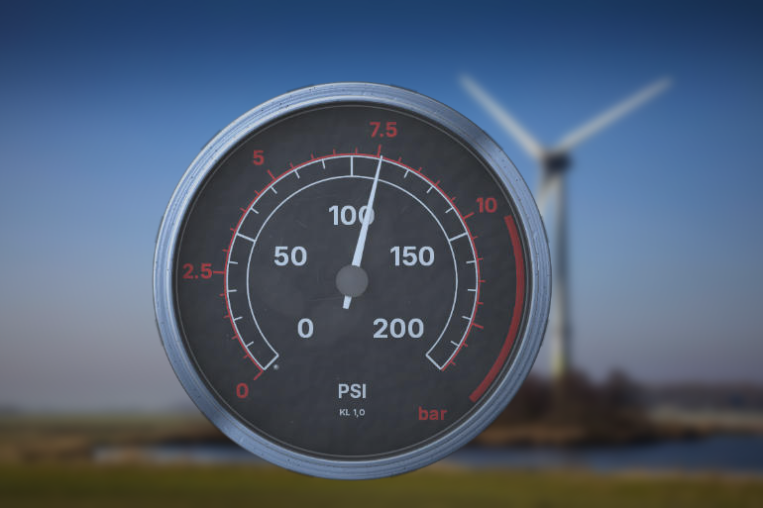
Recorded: 110 (psi)
